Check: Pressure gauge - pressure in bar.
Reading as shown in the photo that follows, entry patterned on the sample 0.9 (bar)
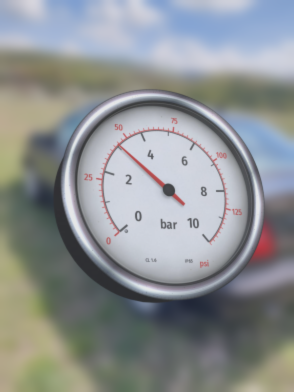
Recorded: 3 (bar)
